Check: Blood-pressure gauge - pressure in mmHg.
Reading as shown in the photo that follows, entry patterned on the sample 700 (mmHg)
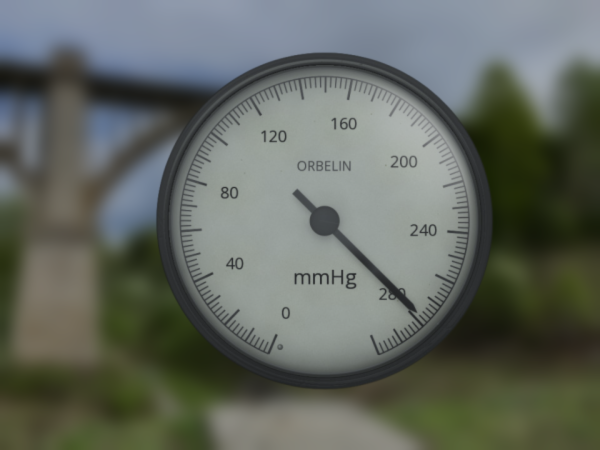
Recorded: 278 (mmHg)
